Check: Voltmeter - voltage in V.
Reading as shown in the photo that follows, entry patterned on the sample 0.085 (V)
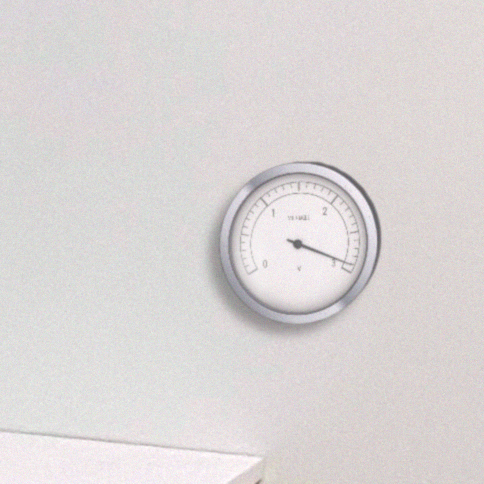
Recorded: 2.9 (V)
